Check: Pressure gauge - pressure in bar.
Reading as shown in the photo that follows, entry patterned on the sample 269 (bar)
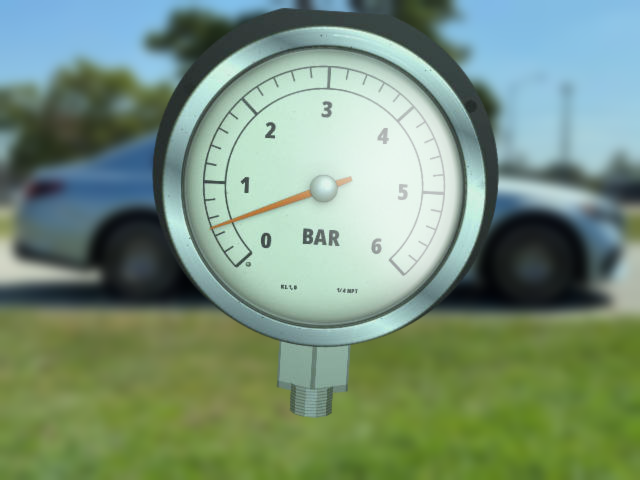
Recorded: 0.5 (bar)
